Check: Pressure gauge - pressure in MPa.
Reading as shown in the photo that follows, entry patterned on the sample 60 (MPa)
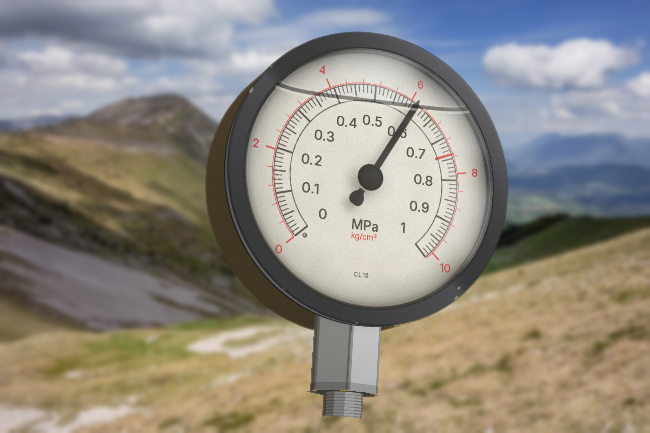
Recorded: 0.6 (MPa)
